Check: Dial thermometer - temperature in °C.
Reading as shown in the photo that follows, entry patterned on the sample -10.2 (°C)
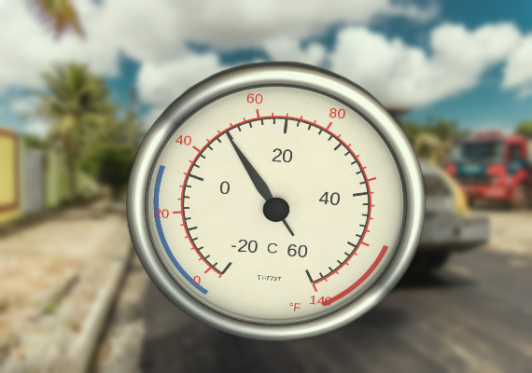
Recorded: 10 (°C)
